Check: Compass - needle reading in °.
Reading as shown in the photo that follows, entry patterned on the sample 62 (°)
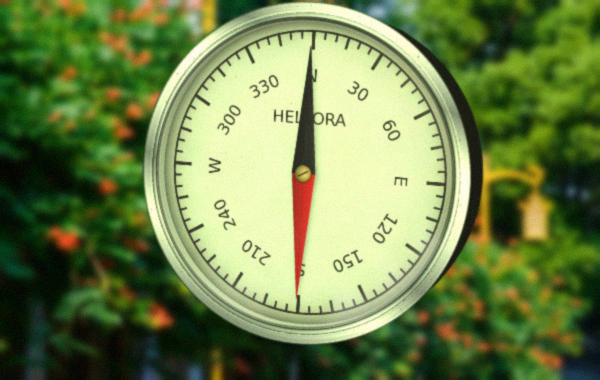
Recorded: 180 (°)
